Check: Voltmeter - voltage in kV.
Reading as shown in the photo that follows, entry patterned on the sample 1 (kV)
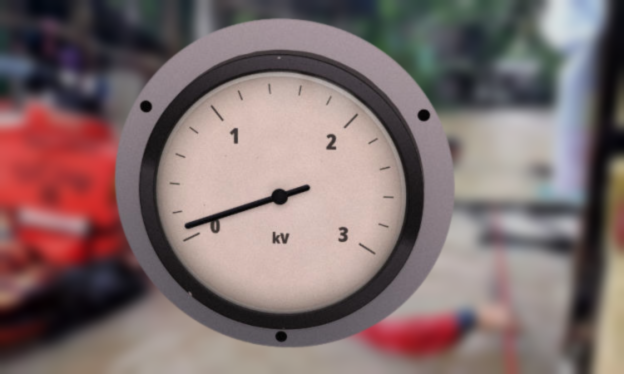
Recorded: 0.1 (kV)
